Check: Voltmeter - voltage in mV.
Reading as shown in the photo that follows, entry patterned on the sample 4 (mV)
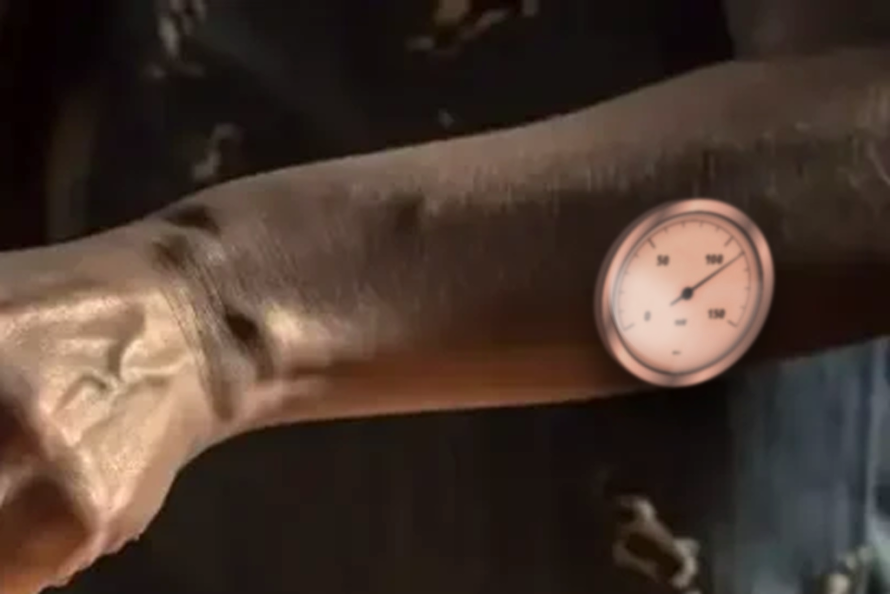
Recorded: 110 (mV)
